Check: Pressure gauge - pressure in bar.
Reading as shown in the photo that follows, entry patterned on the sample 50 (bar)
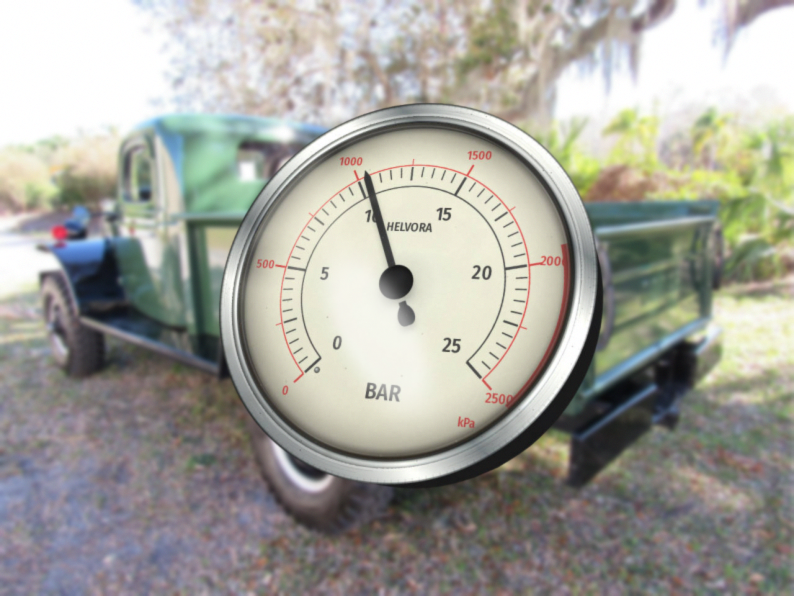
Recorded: 10.5 (bar)
